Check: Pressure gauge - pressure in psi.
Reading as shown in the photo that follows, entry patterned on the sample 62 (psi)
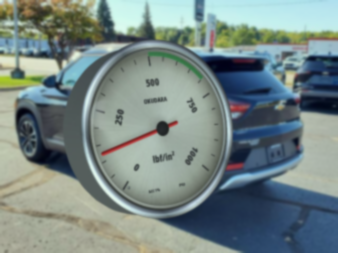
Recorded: 125 (psi)
